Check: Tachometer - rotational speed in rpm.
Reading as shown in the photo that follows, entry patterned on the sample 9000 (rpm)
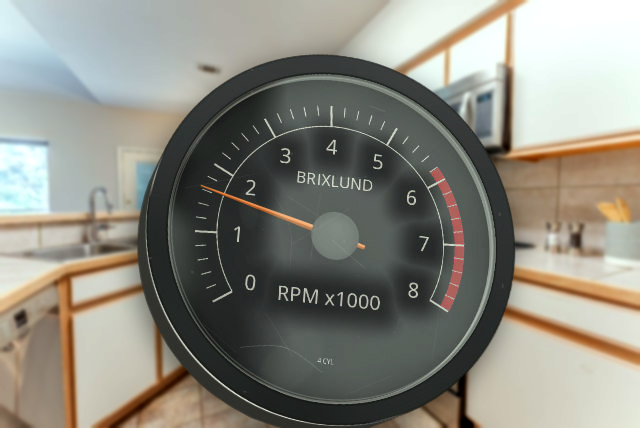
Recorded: 1600 (rpm)
